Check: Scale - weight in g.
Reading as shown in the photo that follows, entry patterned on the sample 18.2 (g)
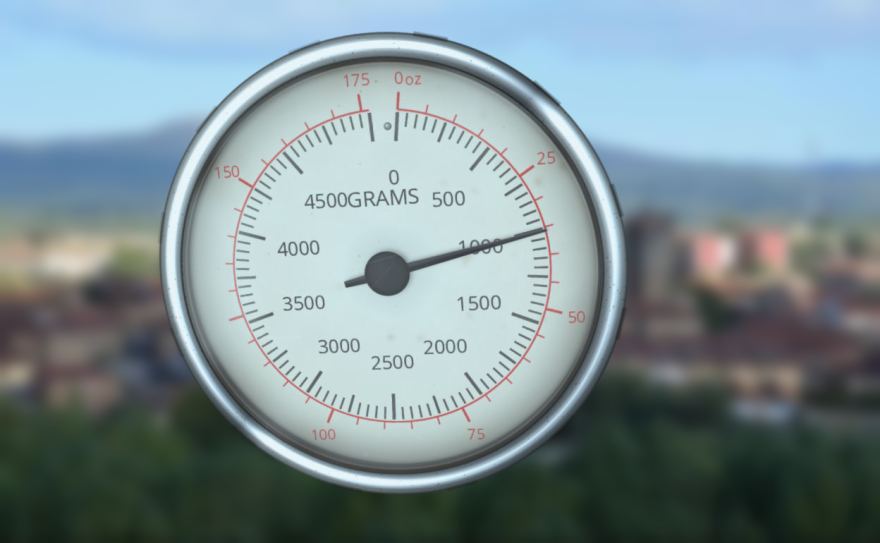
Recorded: 1000 (g)
